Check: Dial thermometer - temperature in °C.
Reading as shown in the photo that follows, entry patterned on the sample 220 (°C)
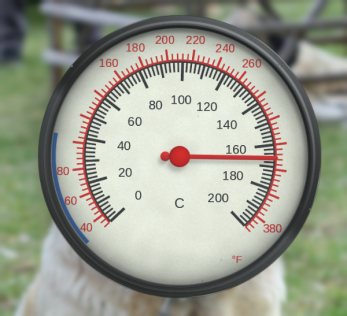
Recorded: 166 (°C)
